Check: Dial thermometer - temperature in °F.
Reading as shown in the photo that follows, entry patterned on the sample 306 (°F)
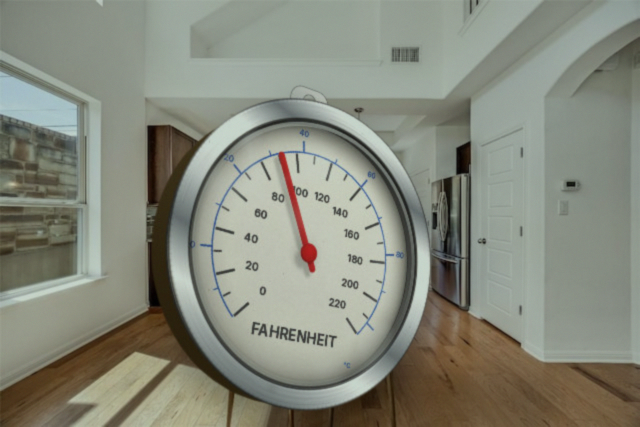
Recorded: 90 (°F)
